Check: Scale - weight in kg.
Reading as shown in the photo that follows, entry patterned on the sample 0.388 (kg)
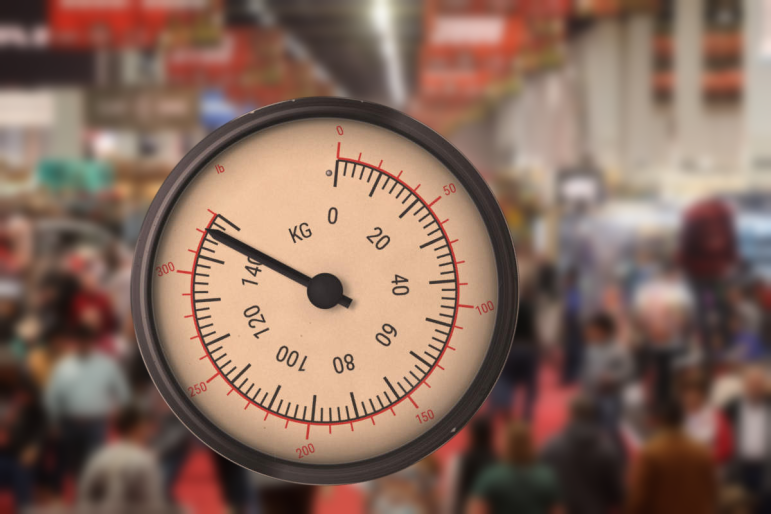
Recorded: 146 (kg)
